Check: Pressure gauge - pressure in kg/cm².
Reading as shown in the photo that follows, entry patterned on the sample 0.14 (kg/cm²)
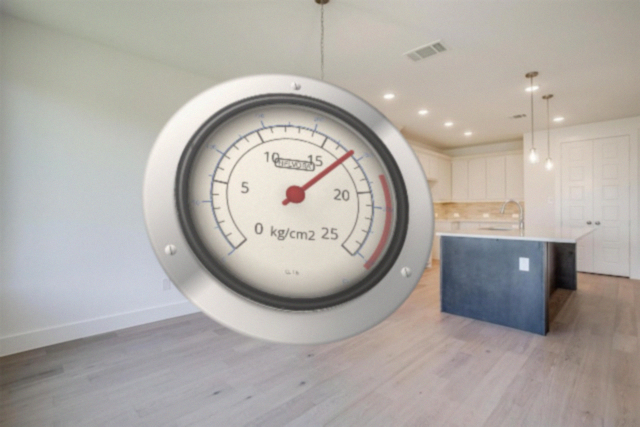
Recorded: 17 (kg/cm²)
